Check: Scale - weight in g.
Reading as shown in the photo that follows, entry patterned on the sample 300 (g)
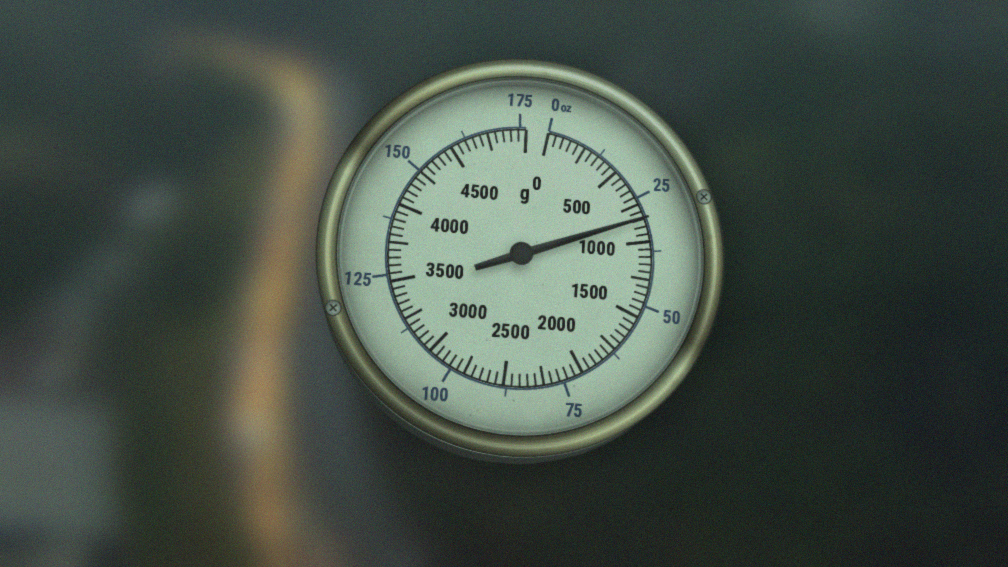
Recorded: 850 (g)
